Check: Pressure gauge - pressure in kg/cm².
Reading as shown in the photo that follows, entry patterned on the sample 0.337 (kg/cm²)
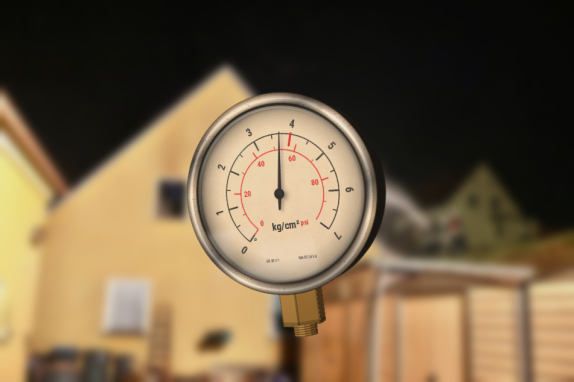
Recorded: 3.75 (kg/cm²)
